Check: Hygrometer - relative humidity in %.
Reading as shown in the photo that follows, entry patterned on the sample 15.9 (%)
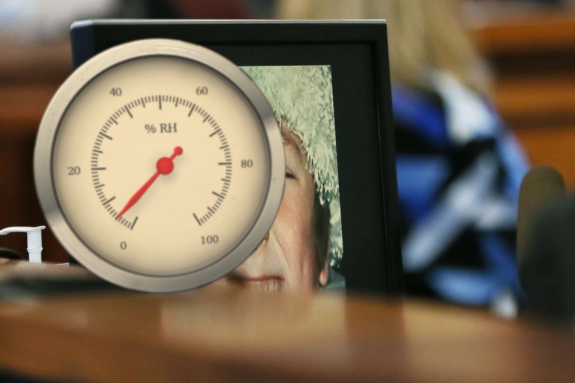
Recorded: 5 (%)
